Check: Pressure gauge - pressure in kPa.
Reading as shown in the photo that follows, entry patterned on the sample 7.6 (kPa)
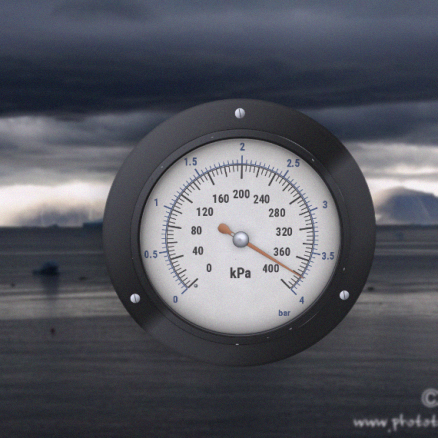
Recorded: 380 (kPa)
